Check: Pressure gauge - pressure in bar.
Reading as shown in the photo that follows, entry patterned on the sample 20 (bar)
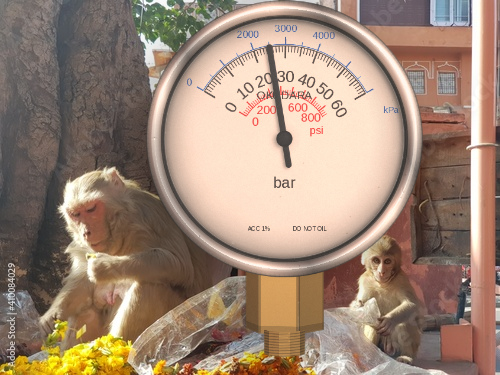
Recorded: 25 (bar)
